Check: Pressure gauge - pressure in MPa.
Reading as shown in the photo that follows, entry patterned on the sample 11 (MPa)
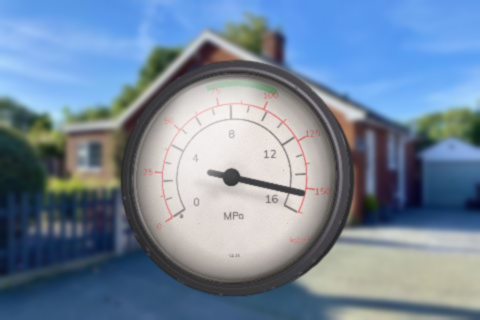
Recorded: 15 (MPa)
